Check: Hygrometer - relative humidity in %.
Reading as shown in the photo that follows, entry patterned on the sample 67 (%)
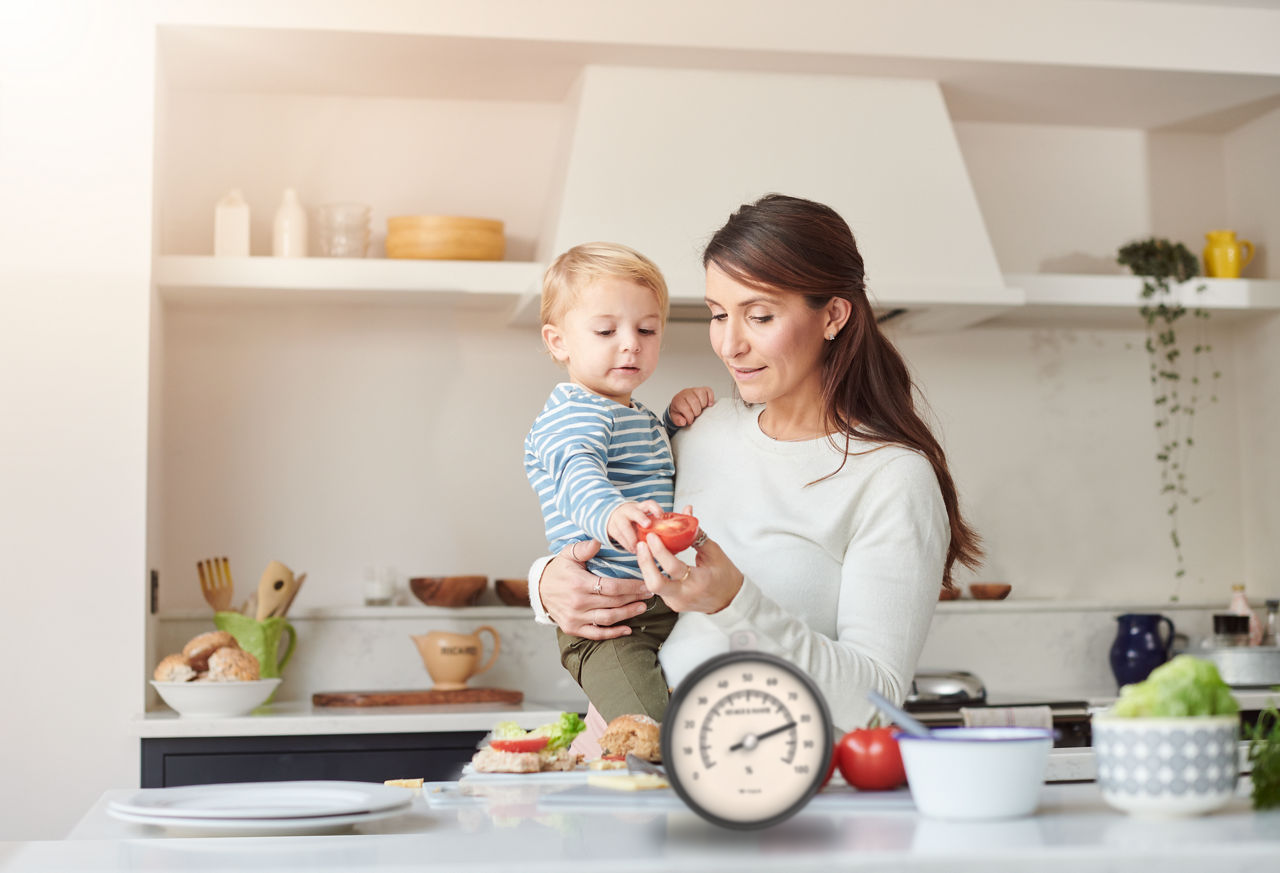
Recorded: 80 (%)
